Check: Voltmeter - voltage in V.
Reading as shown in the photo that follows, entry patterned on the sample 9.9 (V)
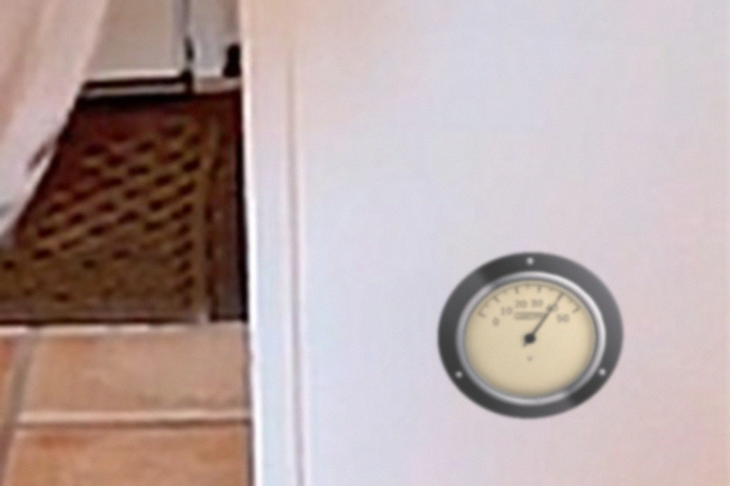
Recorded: 40 (V)
